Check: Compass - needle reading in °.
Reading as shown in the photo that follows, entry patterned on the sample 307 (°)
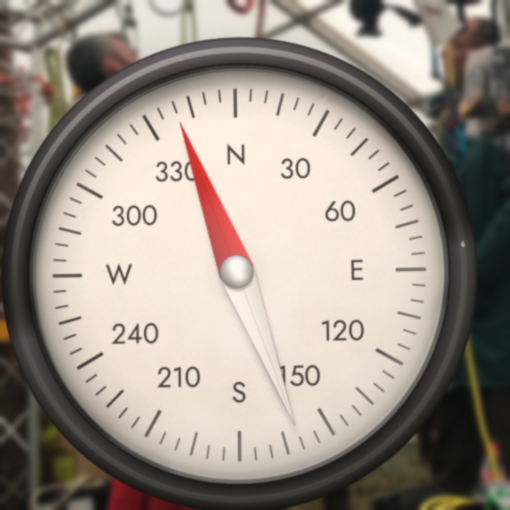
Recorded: 340 (°)
